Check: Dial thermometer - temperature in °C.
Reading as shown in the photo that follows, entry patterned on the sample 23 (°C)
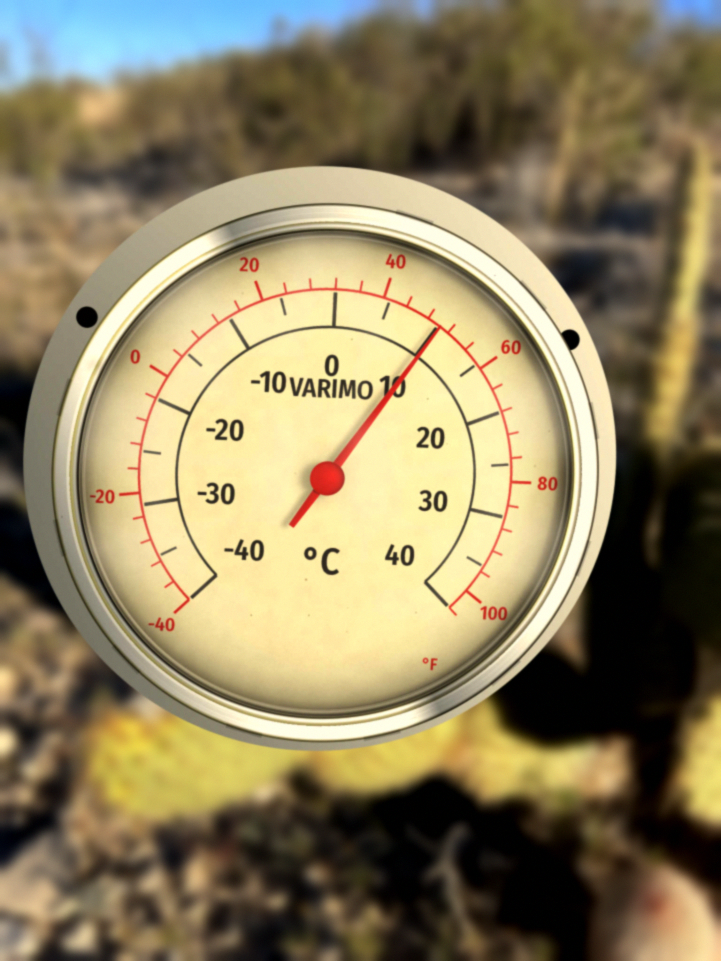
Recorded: 10 (°C)
